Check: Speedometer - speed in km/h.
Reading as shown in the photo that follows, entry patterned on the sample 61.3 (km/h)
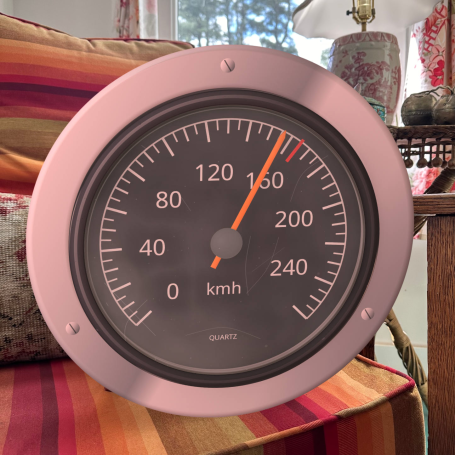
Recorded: 155 (km/h)
